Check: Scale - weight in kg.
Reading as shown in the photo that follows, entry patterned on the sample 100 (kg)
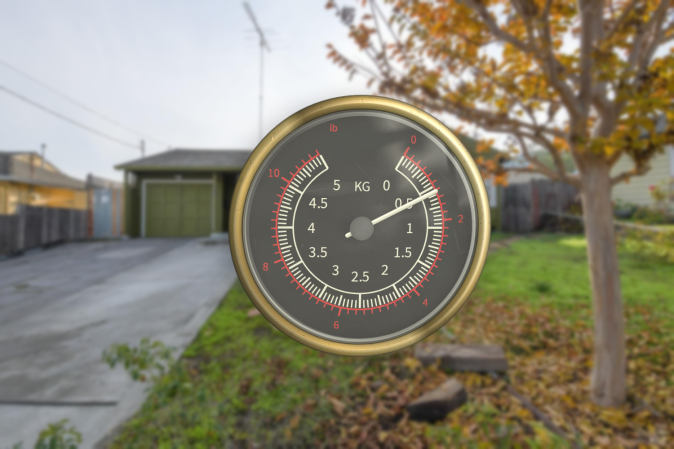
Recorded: 0.55 (kg)
